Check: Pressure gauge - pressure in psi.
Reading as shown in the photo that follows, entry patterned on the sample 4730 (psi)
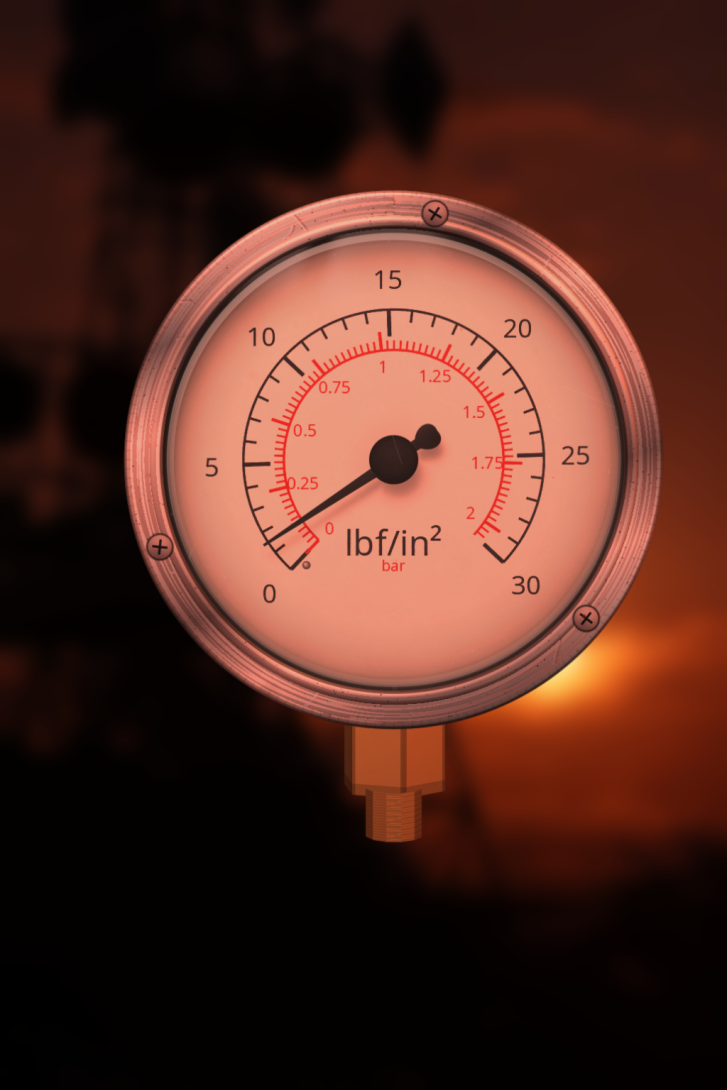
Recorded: 1.5 (psi)
